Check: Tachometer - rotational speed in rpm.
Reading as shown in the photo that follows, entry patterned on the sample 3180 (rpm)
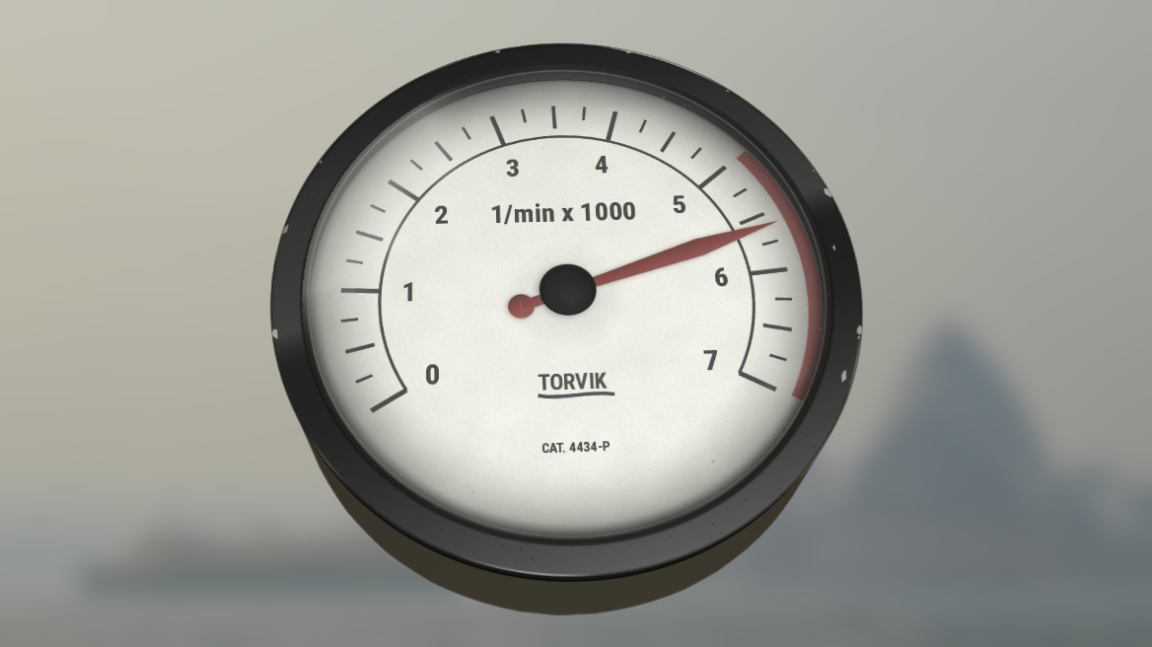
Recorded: 5625 (rpm)
